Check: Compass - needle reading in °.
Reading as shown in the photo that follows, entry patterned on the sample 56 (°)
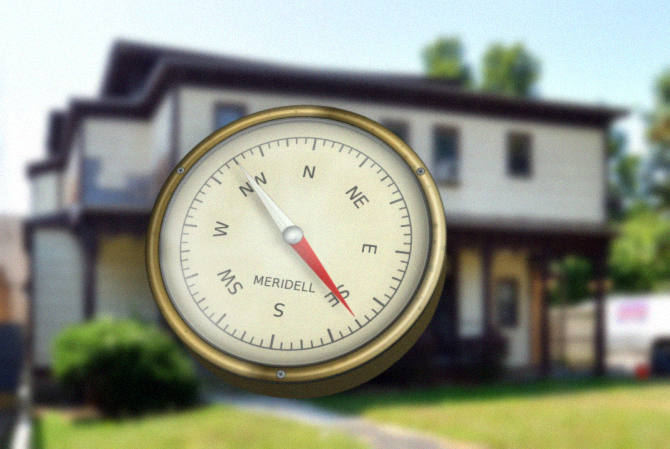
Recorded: 135 (°)
